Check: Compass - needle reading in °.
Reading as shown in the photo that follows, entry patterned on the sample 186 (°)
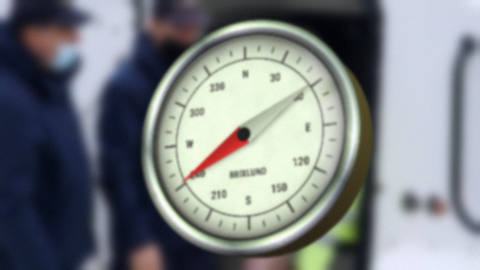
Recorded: 240 (°)
